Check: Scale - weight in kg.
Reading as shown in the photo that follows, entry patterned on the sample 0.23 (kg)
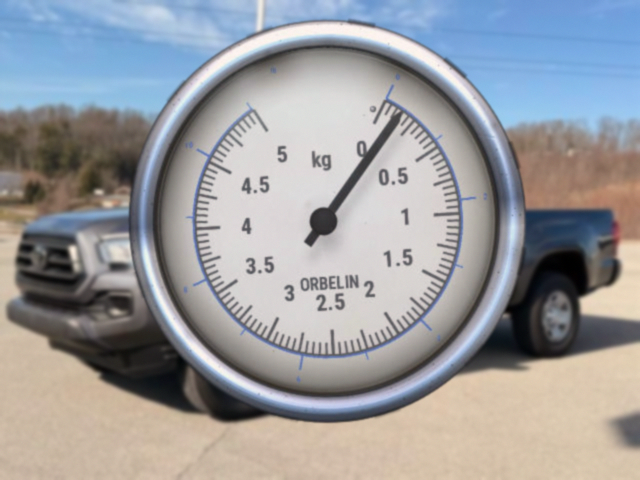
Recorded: 0.15 (kg)
